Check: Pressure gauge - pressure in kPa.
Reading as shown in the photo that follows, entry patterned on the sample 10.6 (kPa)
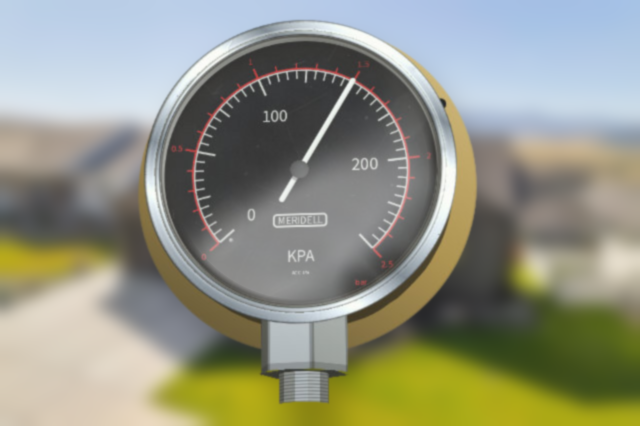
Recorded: 150 (kPa)
